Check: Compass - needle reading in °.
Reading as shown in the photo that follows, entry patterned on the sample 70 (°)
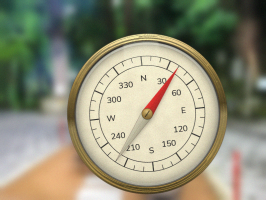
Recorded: 40 (°)
